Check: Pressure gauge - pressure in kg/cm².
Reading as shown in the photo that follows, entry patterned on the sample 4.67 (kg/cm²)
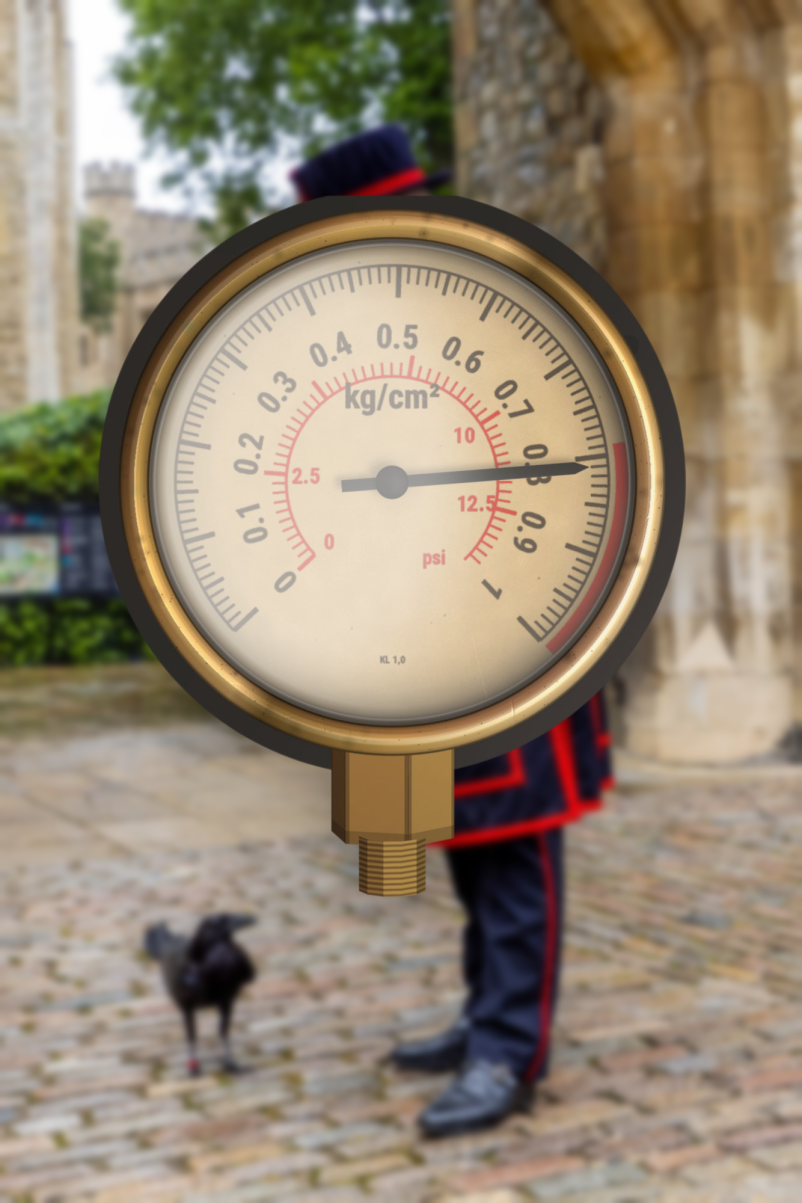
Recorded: 0.81 (kg/cm²)
